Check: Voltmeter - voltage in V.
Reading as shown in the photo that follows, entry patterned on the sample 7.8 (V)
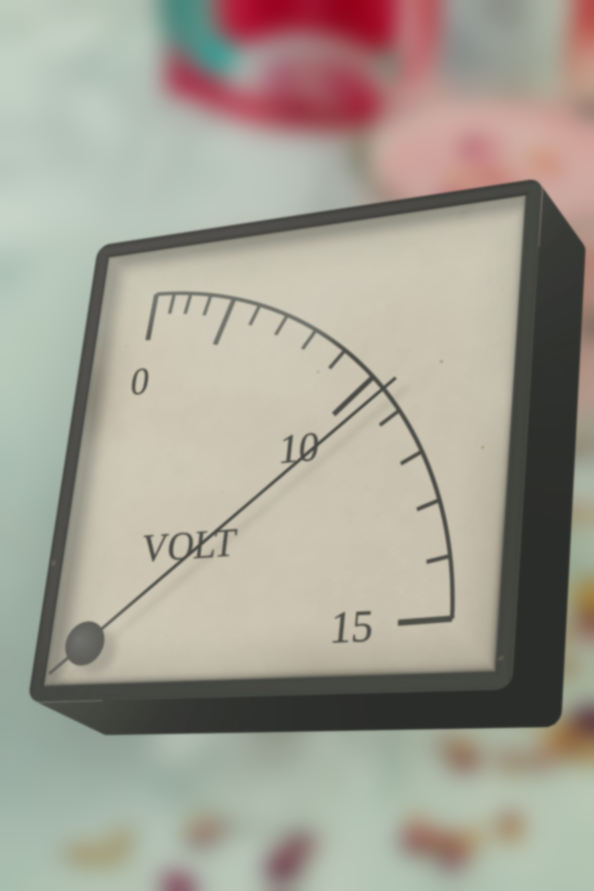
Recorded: 10.5 (V)
